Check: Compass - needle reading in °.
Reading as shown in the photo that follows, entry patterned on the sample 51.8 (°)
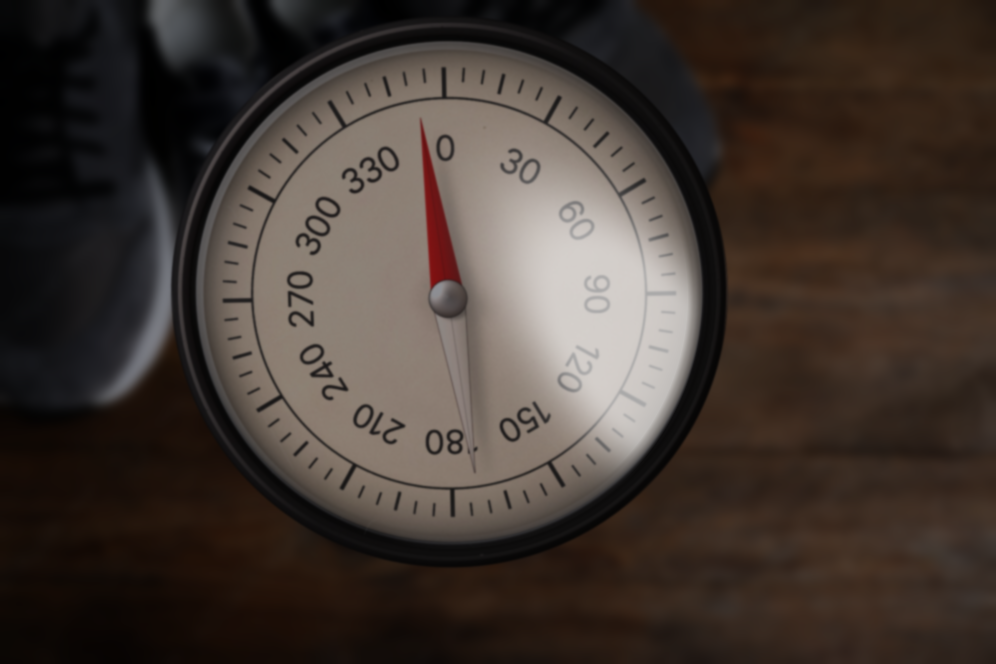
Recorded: 352.5 (°)
